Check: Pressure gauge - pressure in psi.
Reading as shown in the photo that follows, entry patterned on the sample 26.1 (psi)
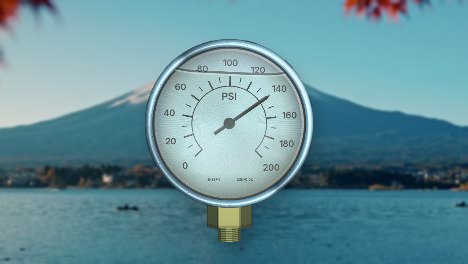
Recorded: 140 (psi)
